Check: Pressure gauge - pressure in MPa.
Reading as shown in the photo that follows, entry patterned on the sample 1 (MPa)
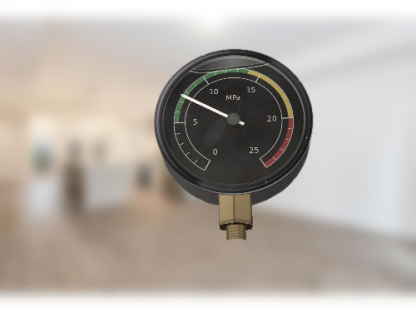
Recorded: 7.5 (MPa)
